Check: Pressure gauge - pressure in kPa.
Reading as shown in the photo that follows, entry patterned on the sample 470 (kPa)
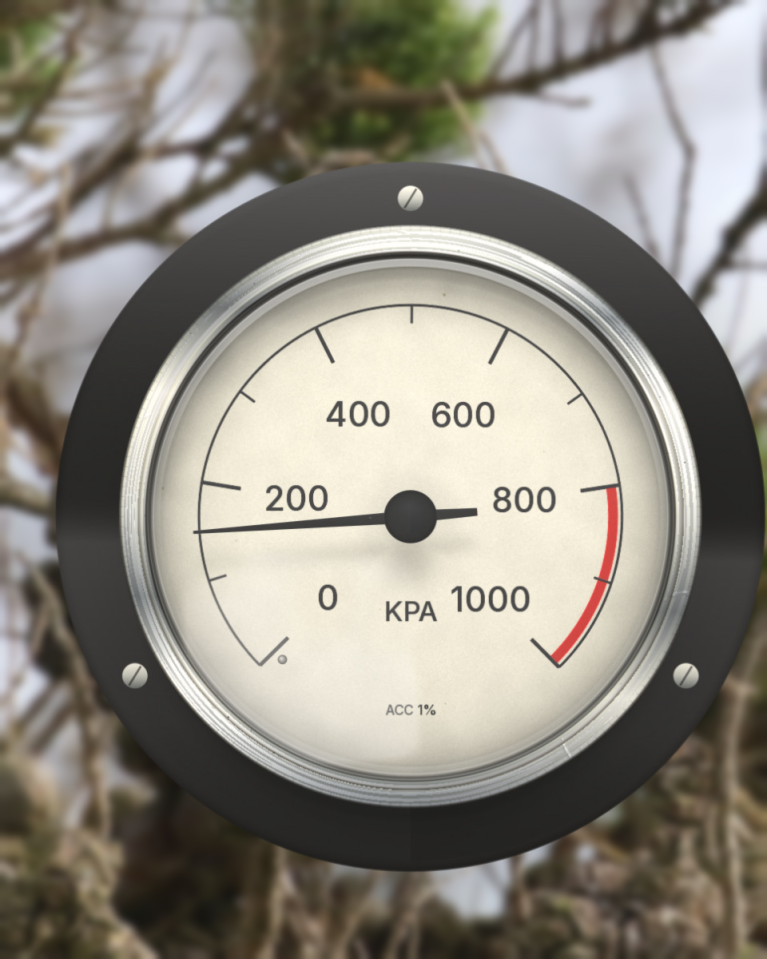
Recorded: 150 (kPa)
